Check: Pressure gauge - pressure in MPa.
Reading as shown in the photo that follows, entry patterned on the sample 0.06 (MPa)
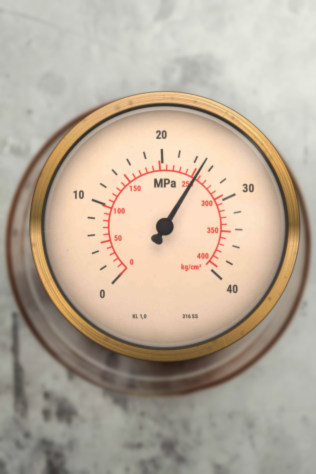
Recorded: 25 (MPa)
